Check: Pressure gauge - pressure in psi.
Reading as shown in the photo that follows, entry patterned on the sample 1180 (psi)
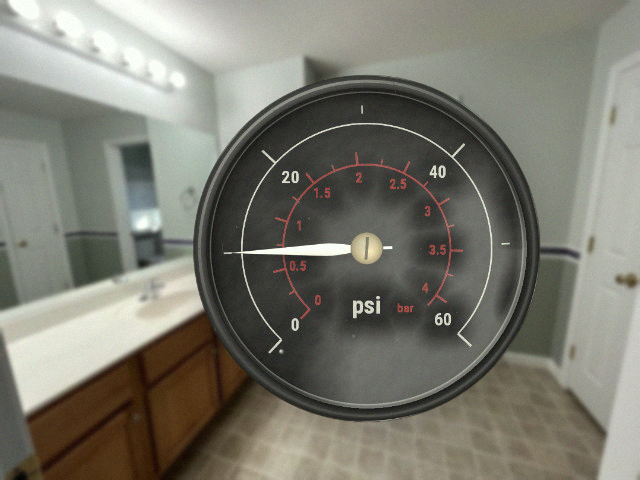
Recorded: 10 (psi)
